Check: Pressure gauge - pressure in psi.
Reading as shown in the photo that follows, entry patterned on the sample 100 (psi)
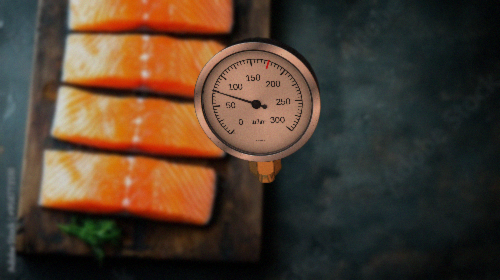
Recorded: 75 (psi)
